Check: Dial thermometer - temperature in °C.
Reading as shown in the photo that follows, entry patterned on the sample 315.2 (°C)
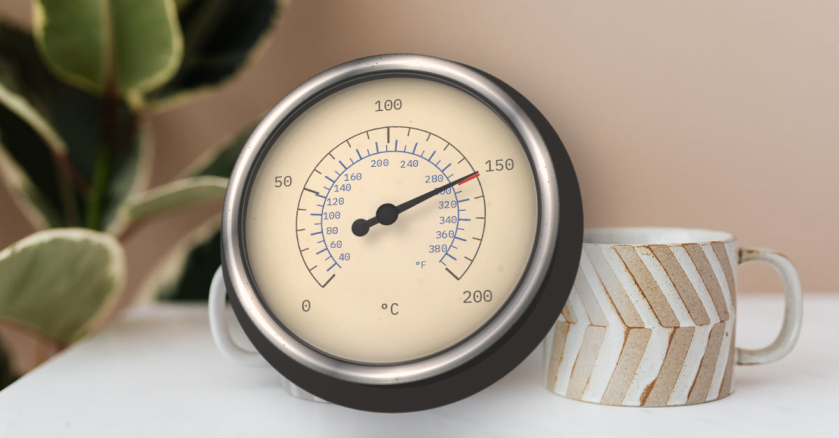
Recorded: 150 (°C)
